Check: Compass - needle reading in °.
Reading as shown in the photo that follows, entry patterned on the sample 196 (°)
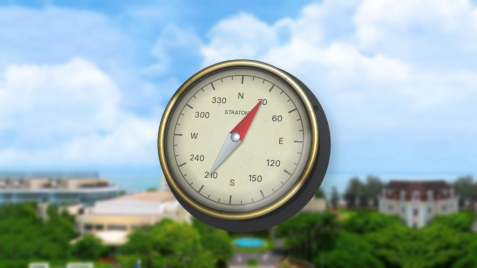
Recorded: 30 (°)
